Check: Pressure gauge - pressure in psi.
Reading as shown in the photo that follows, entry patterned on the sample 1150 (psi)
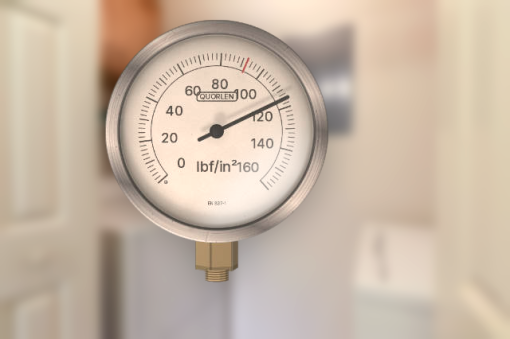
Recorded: 116 (psi)
